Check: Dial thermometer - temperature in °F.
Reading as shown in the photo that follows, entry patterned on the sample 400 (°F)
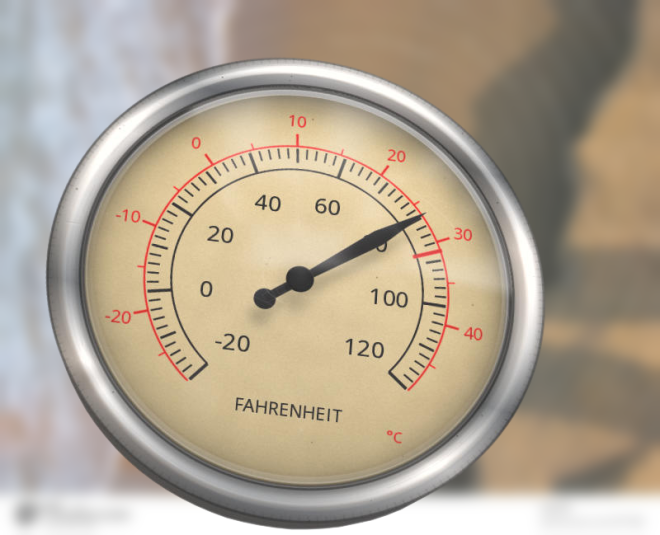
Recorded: 80 (°F)
